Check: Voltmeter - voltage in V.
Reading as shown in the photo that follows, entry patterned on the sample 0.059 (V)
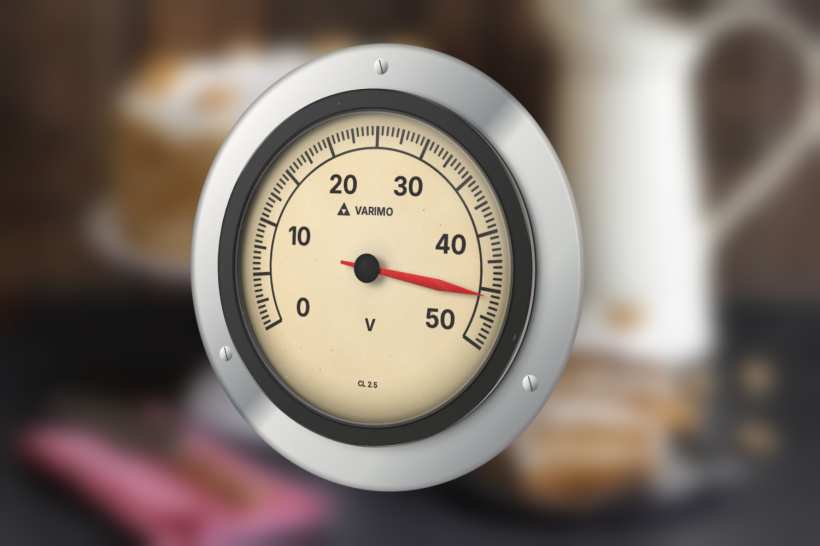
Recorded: 45.5 (V)
